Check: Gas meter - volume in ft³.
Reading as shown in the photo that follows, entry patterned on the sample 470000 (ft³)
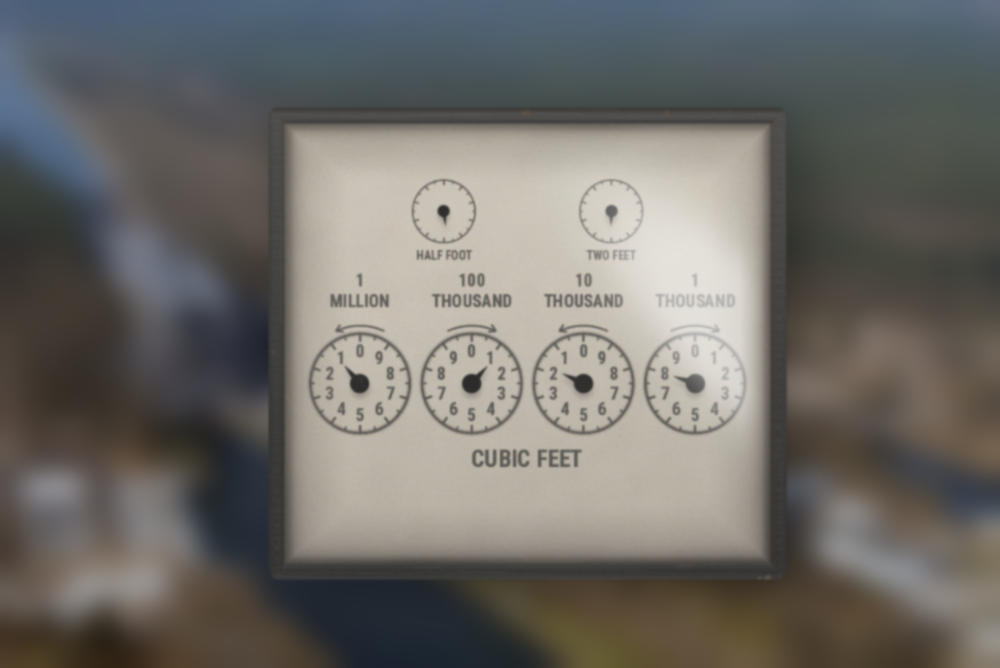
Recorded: 111800 (ft³)
